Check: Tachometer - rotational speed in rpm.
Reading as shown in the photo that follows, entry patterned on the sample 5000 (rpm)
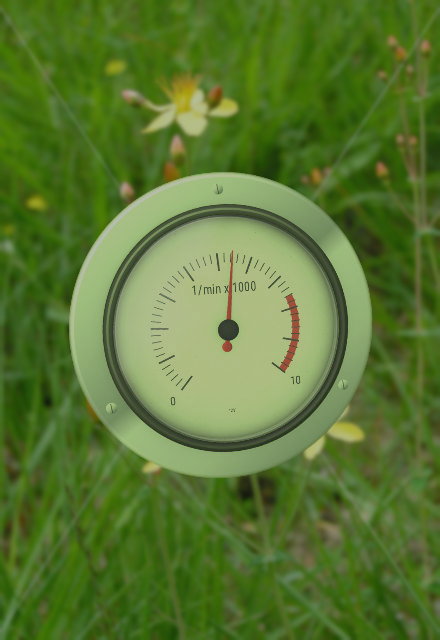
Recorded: 5400 (rpm)
